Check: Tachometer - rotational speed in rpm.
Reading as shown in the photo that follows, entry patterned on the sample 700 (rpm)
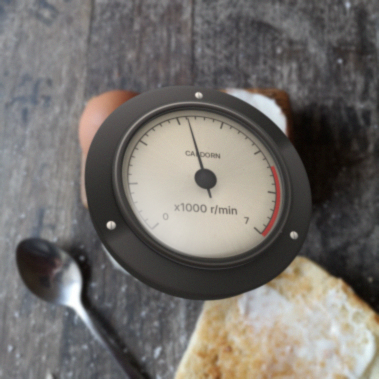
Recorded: 3200 (rpm)
